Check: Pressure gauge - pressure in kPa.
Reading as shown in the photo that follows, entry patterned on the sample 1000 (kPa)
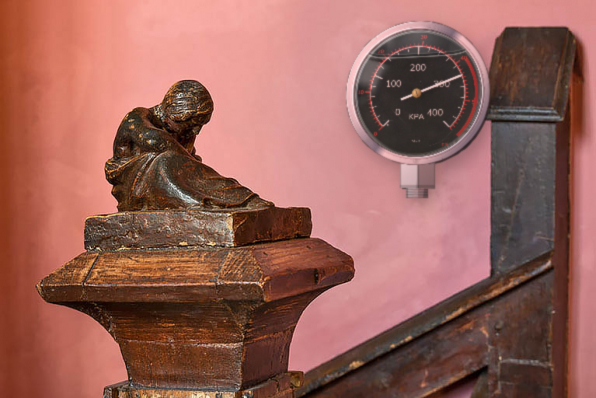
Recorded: 300 (kPa)
